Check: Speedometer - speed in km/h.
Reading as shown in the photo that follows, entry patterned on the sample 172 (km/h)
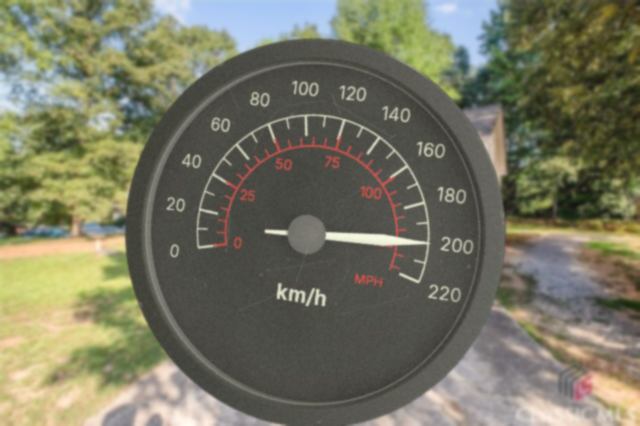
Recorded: 200 (km/h)
